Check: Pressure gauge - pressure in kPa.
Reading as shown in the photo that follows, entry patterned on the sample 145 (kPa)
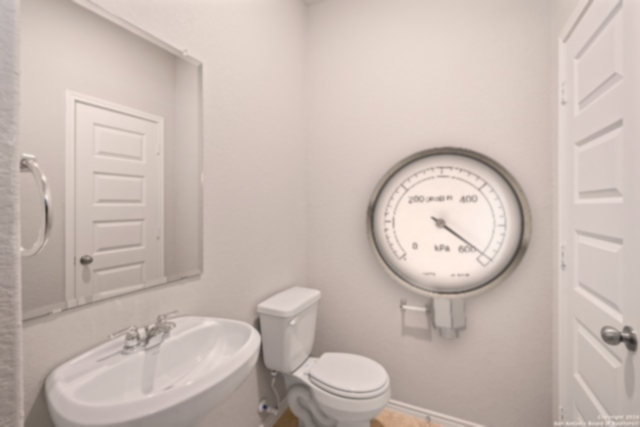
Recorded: 580 (kPa)
